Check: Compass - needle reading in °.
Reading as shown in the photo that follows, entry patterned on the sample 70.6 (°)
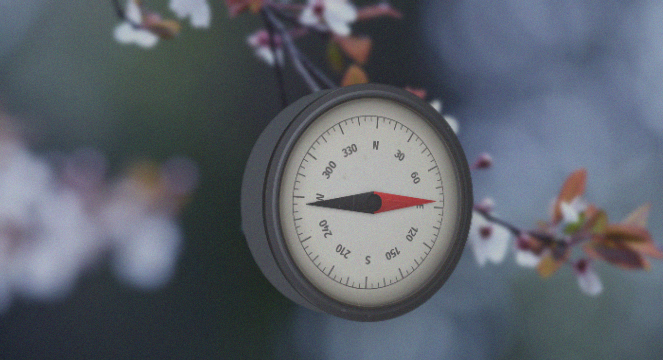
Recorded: 85 (°)
